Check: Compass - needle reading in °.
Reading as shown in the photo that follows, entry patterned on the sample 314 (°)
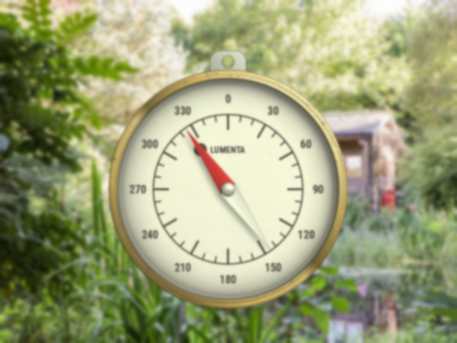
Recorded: 325 (°)
